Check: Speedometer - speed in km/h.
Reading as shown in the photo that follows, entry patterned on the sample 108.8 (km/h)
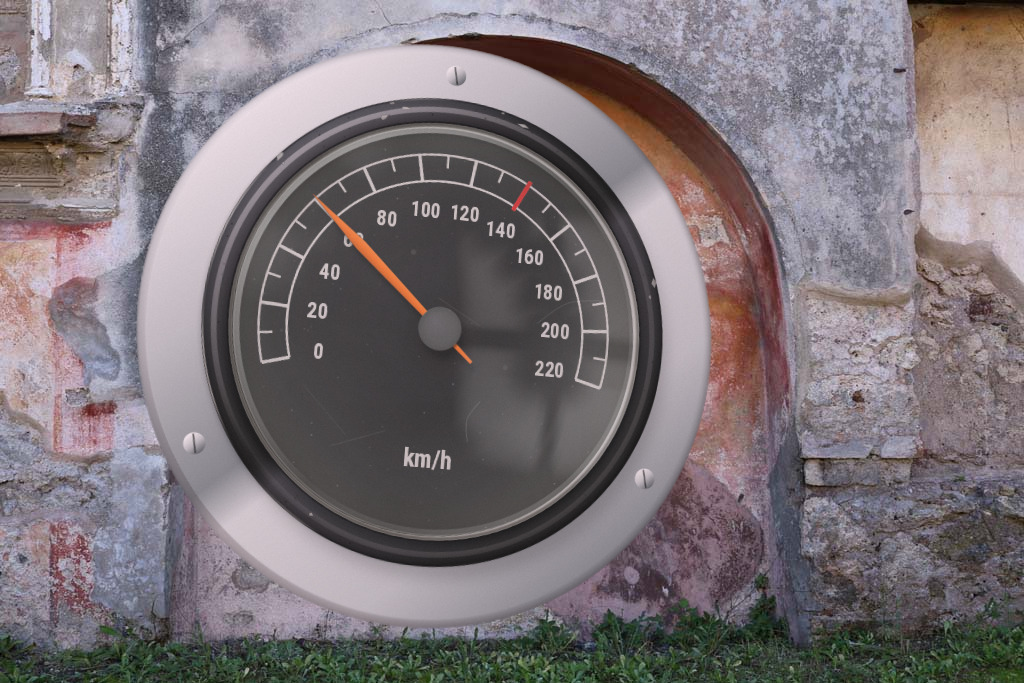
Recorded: 60 (km/h)
